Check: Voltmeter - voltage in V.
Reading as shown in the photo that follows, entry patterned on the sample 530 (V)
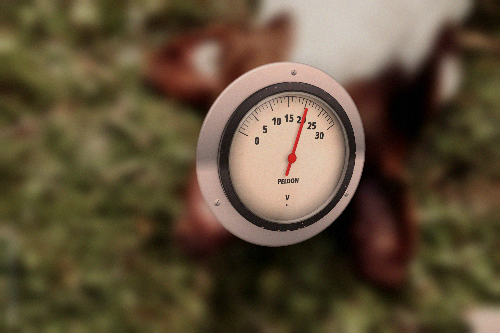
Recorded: 20 (V)
